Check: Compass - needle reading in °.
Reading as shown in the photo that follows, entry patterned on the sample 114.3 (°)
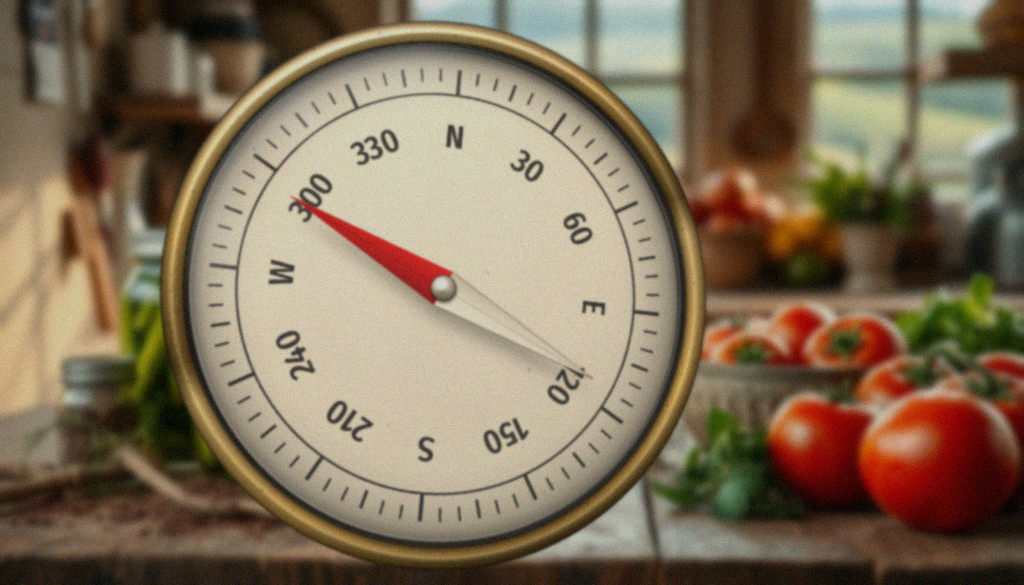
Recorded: 295 (°)
